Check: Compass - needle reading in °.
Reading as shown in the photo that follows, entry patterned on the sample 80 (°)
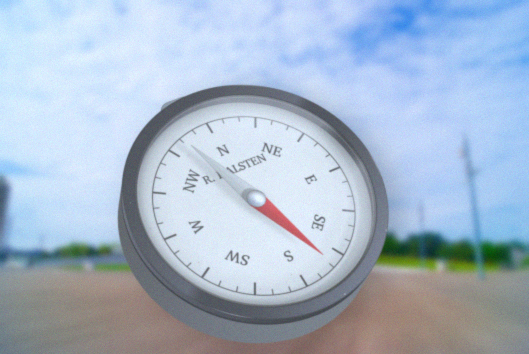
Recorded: 160 (°)
